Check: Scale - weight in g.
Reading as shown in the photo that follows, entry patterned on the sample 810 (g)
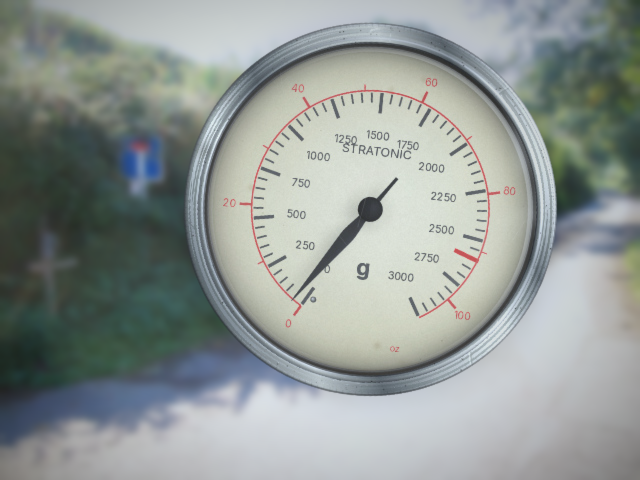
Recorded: 50 (g)
